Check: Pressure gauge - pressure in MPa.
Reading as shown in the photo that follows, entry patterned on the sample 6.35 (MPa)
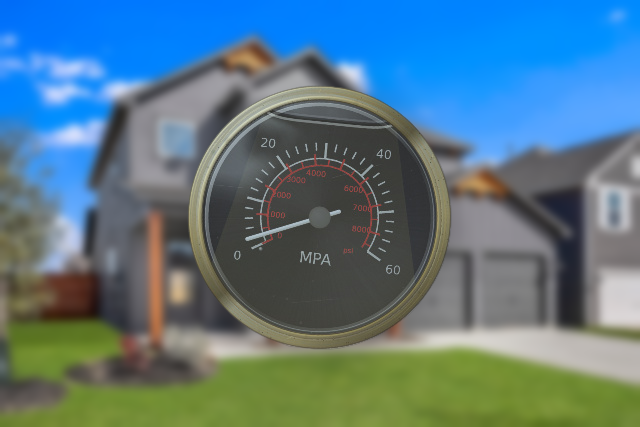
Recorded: 2 (MPa)
